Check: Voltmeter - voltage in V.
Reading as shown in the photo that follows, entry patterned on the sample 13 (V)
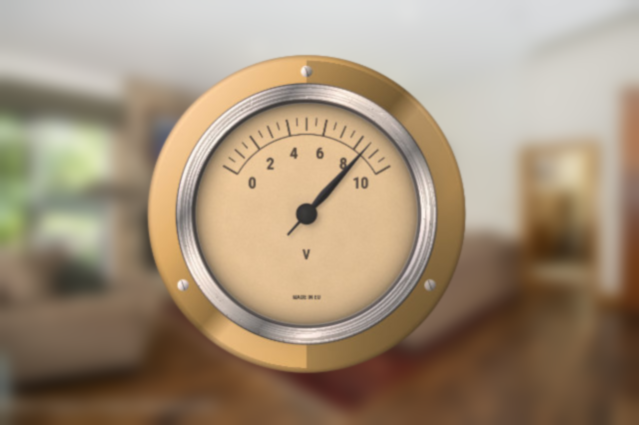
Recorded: 8.5 (V)
